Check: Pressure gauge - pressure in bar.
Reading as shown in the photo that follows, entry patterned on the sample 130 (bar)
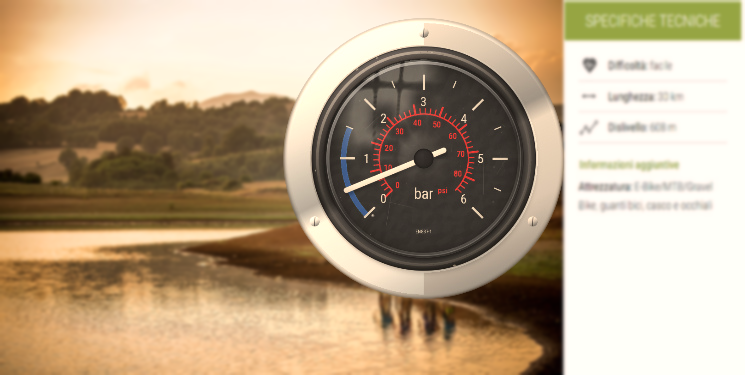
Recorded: 0.5 (bar)
